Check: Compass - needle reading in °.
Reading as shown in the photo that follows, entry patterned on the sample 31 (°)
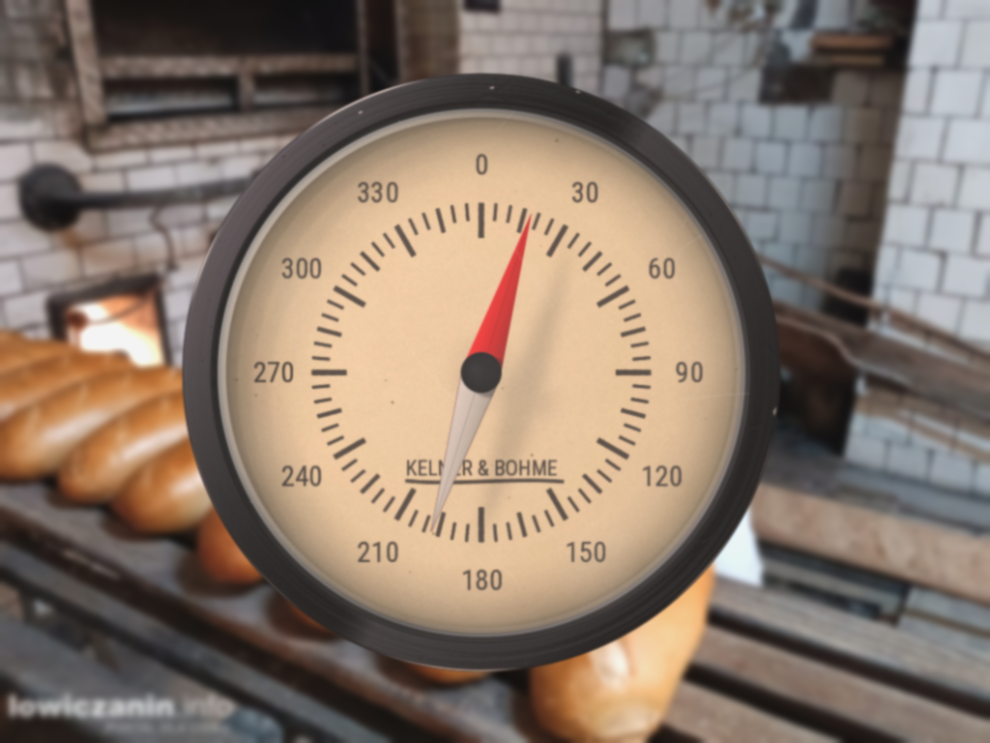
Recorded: 17.5 (°)
